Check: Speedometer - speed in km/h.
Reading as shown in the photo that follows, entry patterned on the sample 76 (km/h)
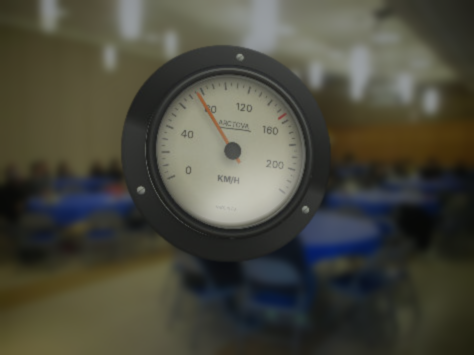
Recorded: 75 (km/h)
